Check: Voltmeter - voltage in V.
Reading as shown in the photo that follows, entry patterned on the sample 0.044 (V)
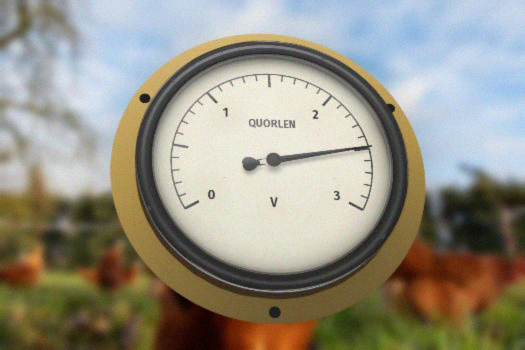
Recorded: 2.5 (V)
